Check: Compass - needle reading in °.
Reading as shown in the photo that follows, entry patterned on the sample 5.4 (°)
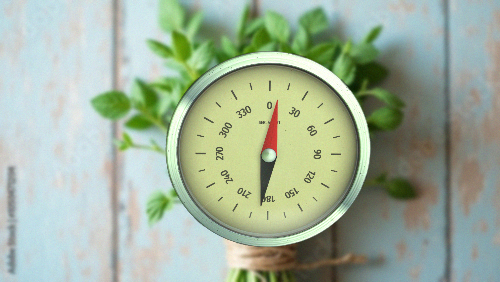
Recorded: 7.5 (°)
